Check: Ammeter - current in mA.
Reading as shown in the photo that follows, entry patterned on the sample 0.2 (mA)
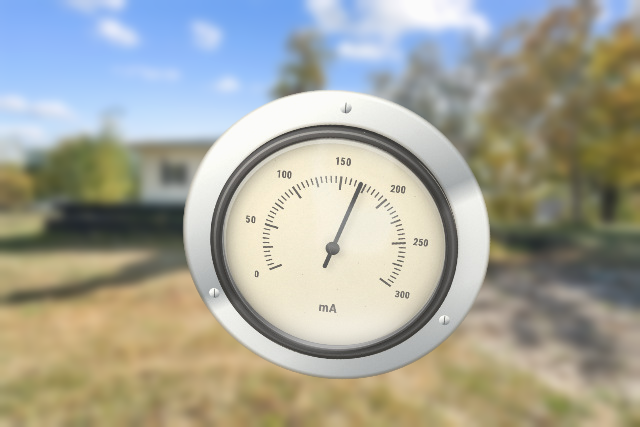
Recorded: 170 (mA)
